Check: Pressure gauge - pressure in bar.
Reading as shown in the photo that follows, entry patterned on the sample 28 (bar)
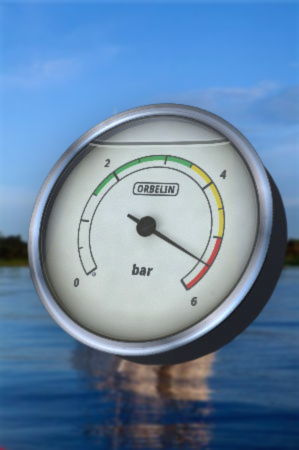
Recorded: 5.5 (bar)
